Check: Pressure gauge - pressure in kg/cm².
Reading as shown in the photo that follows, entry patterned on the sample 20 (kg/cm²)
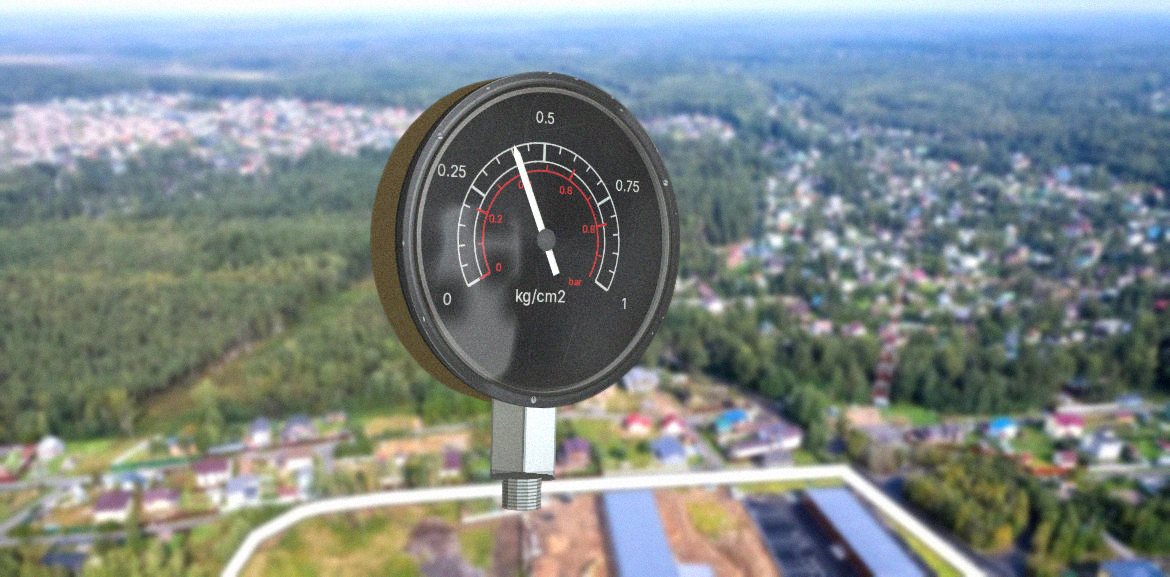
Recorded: 0.4 (kg/cm²)
